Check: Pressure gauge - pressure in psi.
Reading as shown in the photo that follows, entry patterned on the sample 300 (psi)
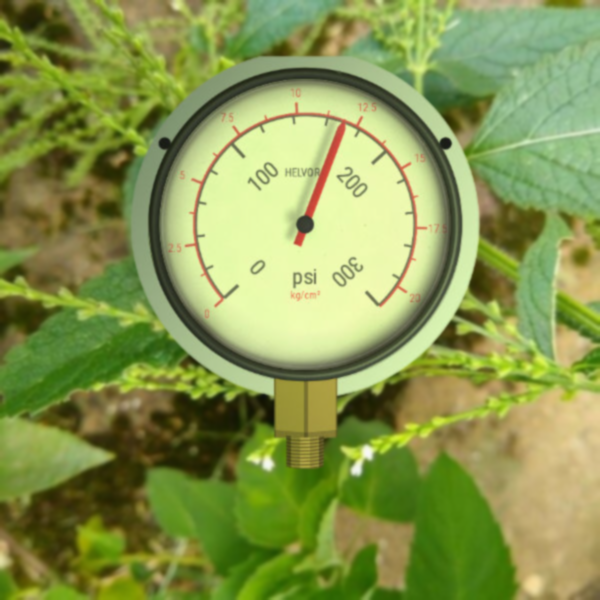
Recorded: 170 (psi)
